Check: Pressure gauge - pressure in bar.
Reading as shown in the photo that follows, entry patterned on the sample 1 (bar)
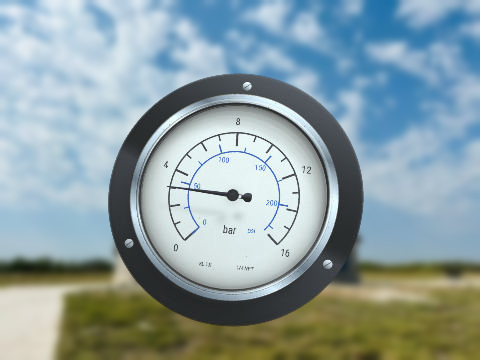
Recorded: 3 (bar)
